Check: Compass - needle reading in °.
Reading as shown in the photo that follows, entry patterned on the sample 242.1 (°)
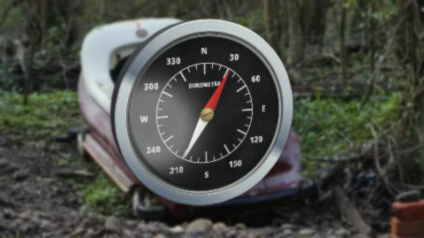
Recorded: 30 (°)
